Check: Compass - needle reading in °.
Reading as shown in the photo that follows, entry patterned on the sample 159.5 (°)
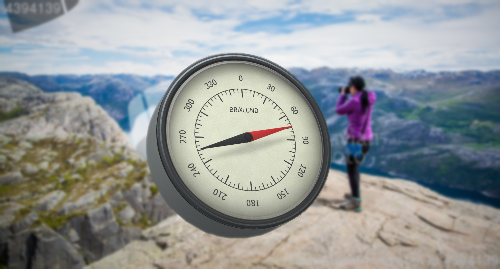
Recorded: 75 (°)
